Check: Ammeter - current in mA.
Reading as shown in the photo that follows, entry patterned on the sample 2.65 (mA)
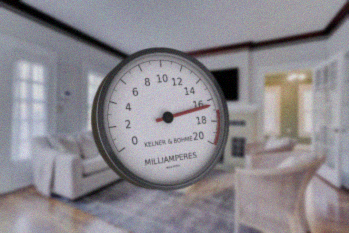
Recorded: 16.5 (mA)
